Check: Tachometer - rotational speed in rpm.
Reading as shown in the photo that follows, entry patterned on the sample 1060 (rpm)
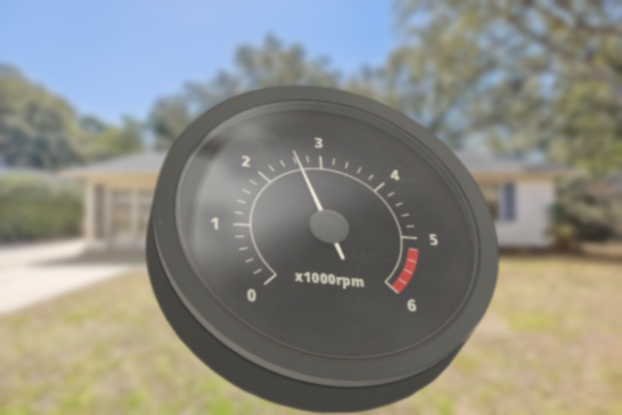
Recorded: 2600 (rpm)
